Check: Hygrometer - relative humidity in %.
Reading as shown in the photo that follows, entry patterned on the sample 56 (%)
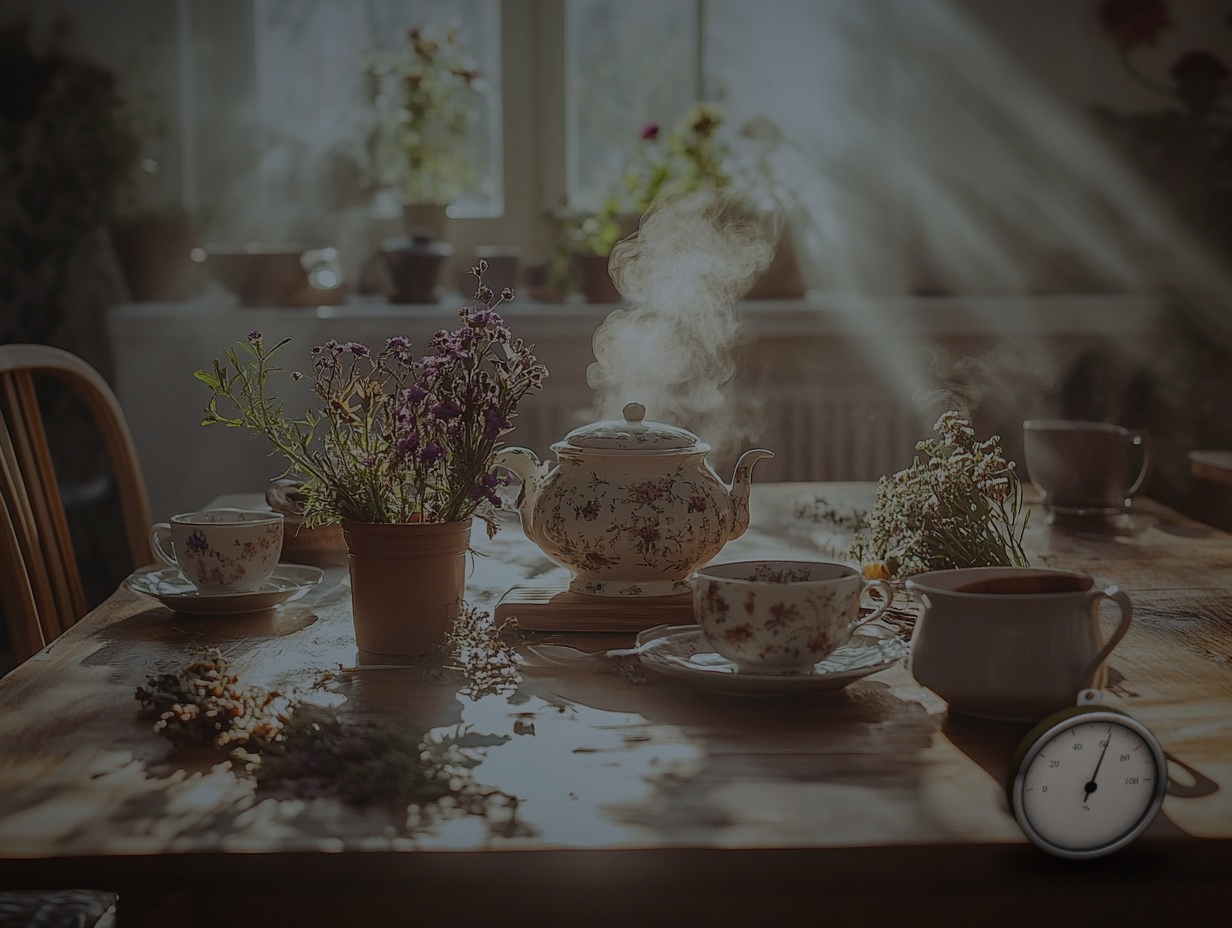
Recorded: 60 (%)
